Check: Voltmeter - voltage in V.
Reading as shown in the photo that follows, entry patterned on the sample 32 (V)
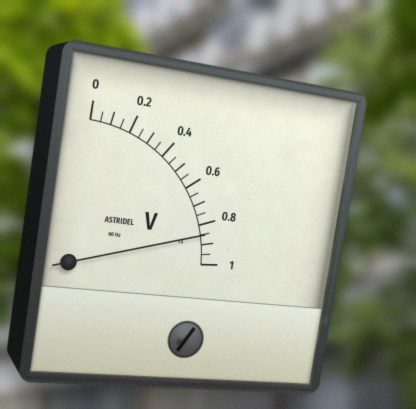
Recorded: 0.85 (V)
